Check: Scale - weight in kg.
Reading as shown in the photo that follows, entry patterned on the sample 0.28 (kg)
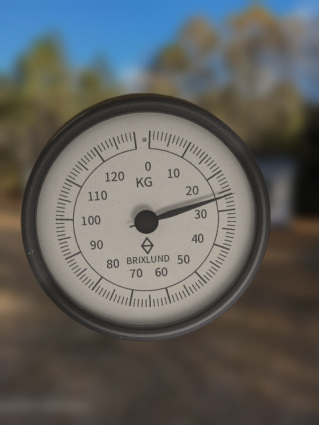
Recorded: 26 (kg)
